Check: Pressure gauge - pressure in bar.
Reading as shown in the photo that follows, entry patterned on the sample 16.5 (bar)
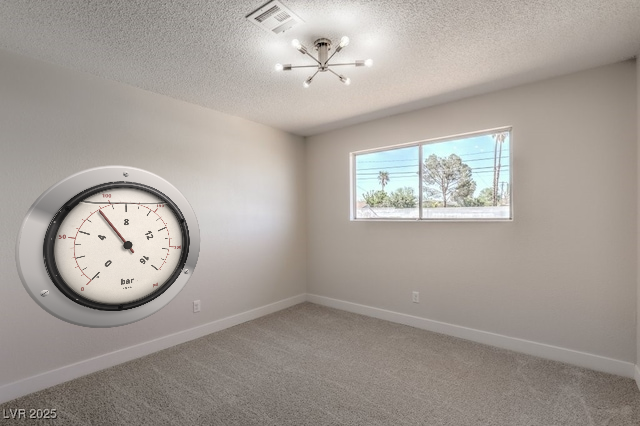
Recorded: 6 (bar)
